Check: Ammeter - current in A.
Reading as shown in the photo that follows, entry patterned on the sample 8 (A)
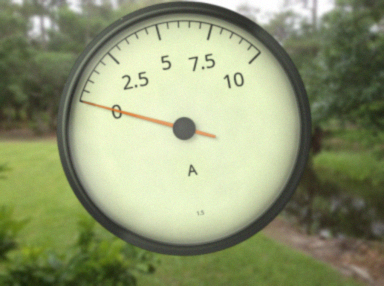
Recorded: 0 (A)
